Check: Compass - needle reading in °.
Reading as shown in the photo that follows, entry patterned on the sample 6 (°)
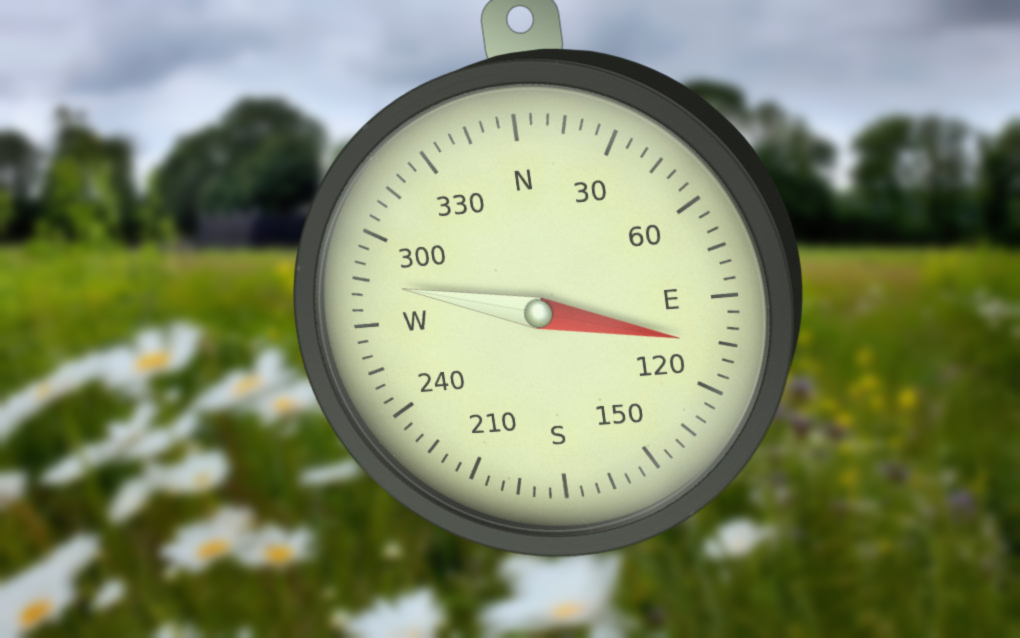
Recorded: 105 (°)
